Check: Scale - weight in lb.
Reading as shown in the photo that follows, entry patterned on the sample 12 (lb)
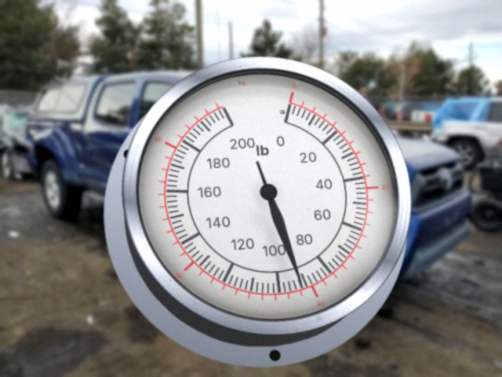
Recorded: 92 (lb)
